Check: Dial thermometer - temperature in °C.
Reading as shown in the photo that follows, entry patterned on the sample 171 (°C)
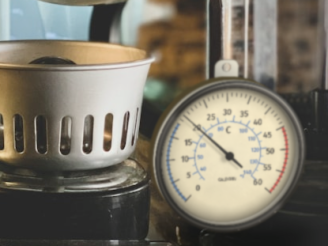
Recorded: 20 (°C)
